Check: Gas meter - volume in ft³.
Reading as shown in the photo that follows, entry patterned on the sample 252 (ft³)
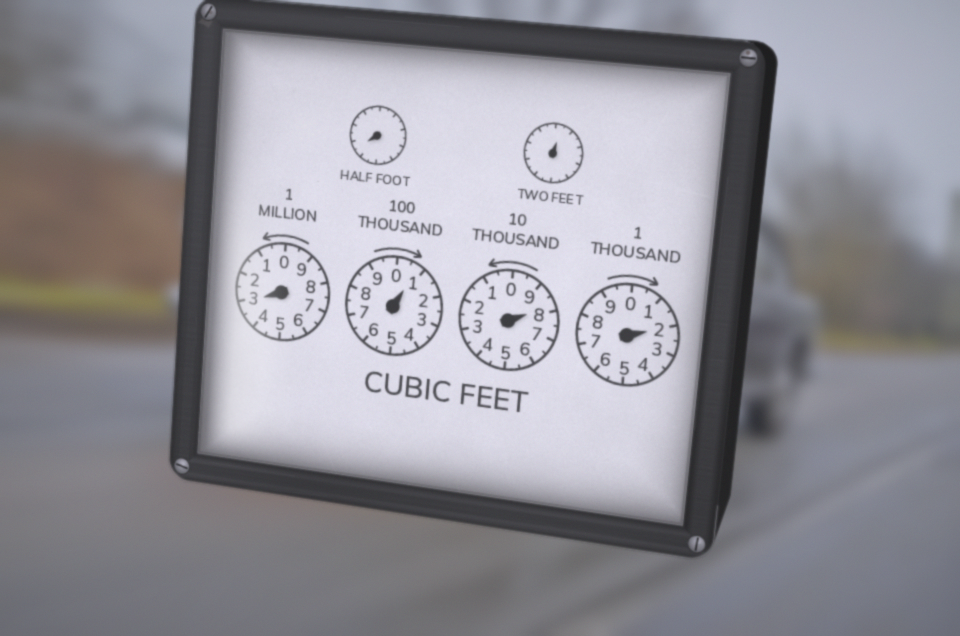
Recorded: 308200 (ft³)
